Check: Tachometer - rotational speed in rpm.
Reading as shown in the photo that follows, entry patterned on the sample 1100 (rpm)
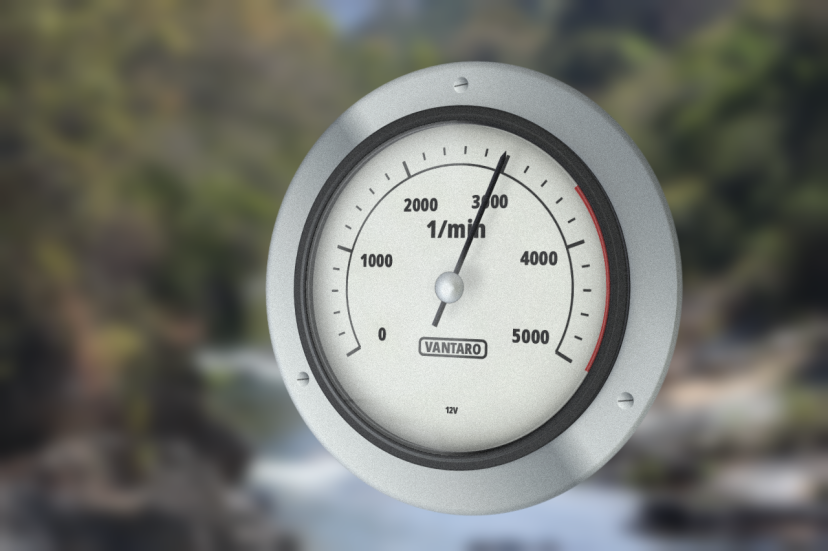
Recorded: 3000 (rpm)
